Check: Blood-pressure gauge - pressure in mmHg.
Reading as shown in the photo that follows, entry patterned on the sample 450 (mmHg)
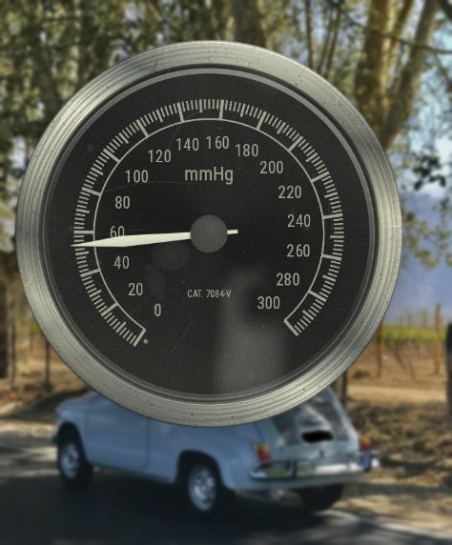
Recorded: 54 (mmHg)
